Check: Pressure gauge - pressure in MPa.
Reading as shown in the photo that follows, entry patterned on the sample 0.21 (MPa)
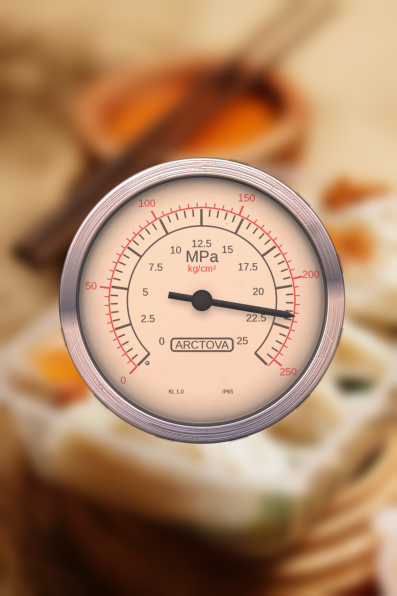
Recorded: 21.75 (MPa)
